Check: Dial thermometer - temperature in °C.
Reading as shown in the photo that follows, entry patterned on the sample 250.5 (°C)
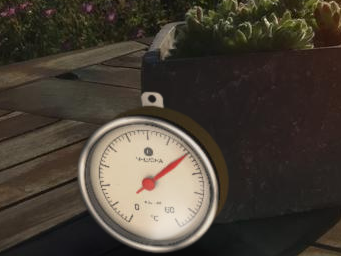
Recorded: 40 (°C)
